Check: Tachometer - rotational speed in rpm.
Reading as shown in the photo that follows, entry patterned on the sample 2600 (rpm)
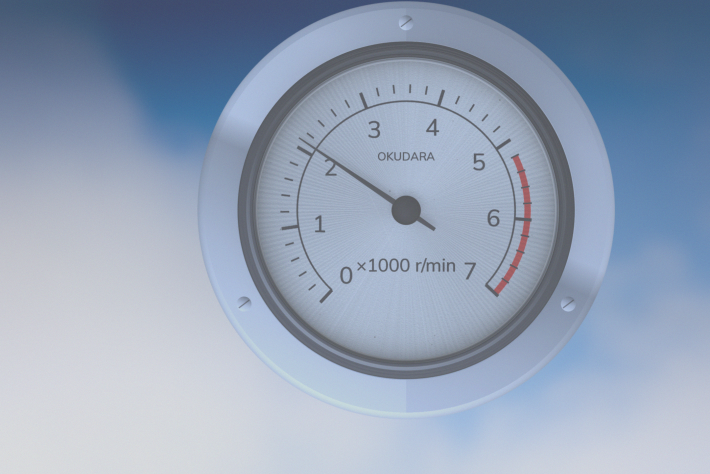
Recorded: 2100 (rpm)
